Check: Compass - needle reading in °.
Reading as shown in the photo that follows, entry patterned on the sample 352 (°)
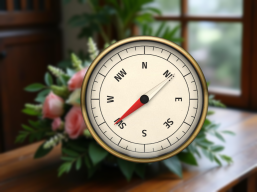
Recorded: 230 (°)
